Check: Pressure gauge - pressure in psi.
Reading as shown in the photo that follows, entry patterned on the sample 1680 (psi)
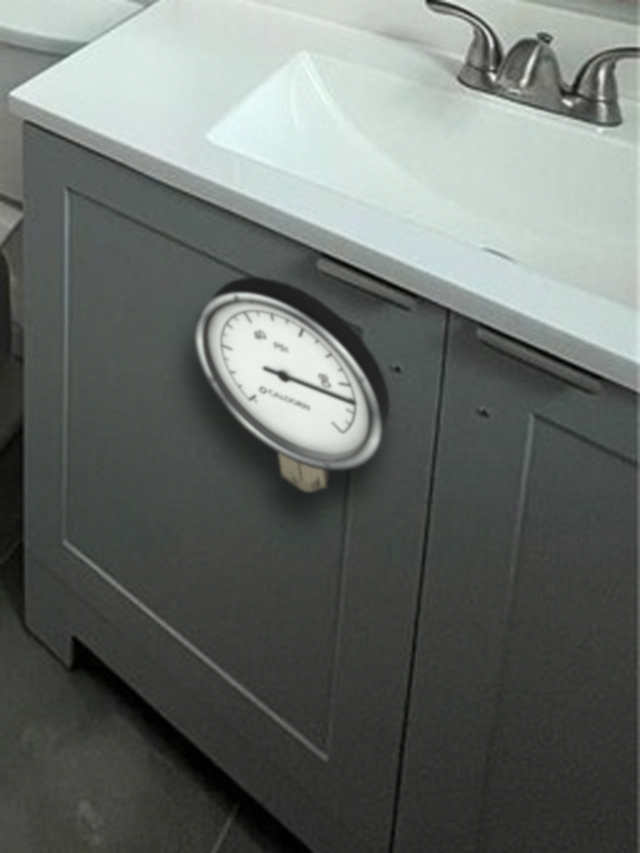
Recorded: 85 (psi)
